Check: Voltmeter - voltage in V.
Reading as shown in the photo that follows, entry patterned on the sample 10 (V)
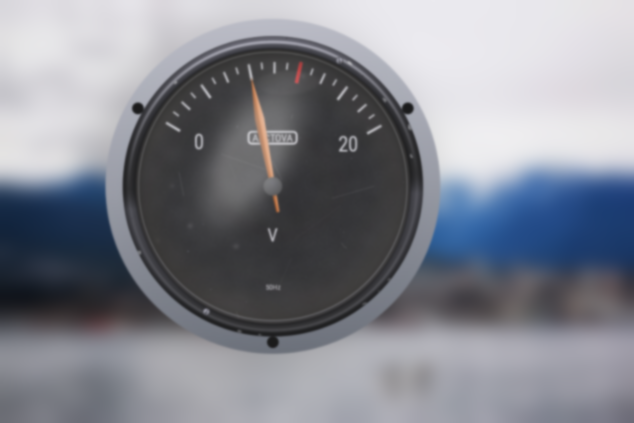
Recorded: 8 (V)
